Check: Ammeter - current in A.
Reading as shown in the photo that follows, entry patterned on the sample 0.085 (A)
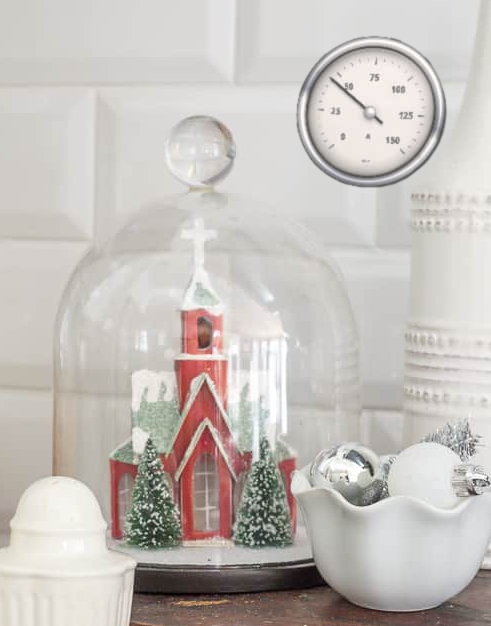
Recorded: 45 (A)
